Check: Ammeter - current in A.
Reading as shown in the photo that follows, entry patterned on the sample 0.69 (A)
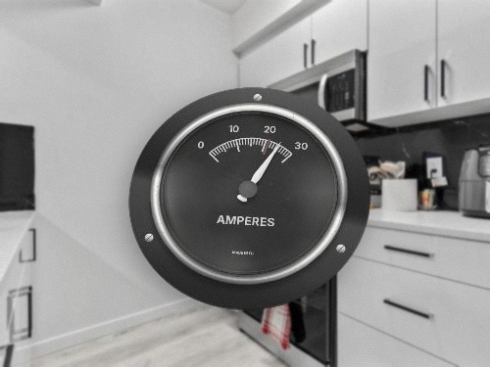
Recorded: 25 (A)
